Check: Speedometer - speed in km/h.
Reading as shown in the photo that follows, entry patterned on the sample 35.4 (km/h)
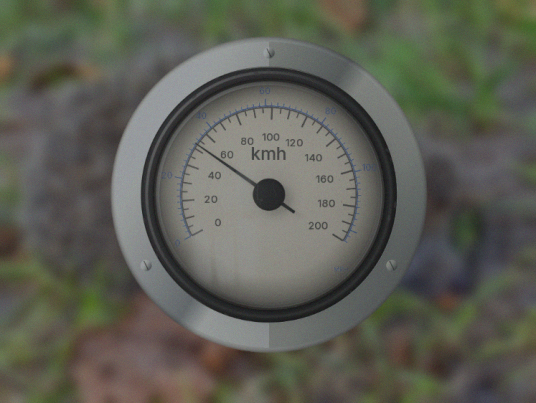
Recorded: 52.5 (km/h)
